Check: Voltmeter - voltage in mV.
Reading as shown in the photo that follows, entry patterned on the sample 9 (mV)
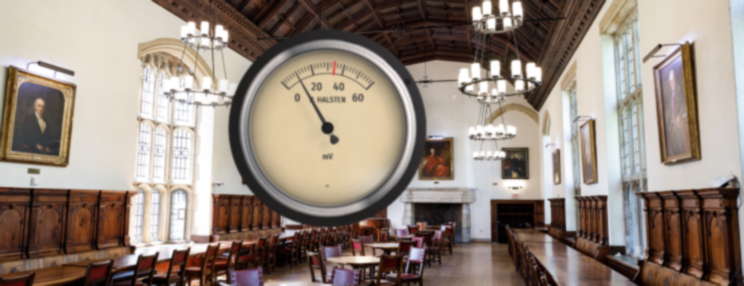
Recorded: 10 (mV)
